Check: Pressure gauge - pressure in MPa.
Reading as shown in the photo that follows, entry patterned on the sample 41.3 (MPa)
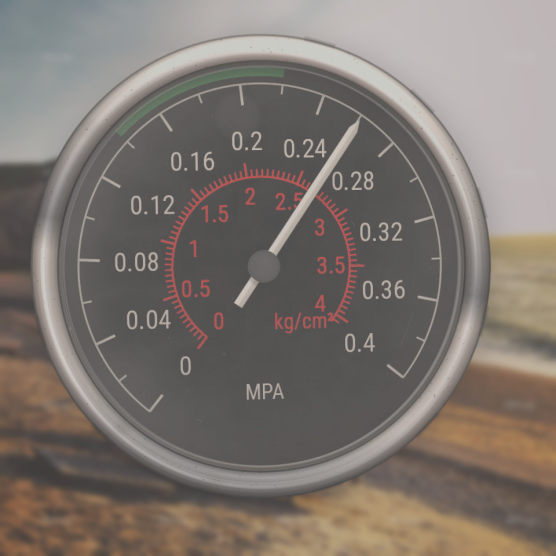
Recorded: 0.26 (MPa)
